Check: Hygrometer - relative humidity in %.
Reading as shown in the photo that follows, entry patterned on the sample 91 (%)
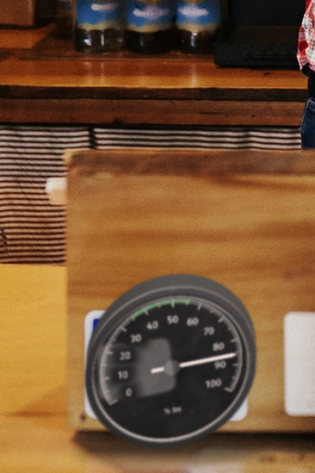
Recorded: 85 (%)
